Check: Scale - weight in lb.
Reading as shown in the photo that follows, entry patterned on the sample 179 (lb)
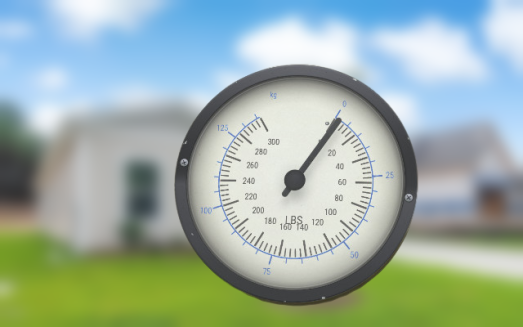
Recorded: 4 (lb)
